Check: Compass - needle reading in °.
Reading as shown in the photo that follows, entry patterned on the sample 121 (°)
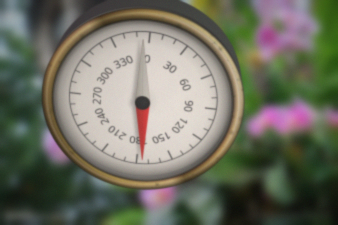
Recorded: 175 (°)
